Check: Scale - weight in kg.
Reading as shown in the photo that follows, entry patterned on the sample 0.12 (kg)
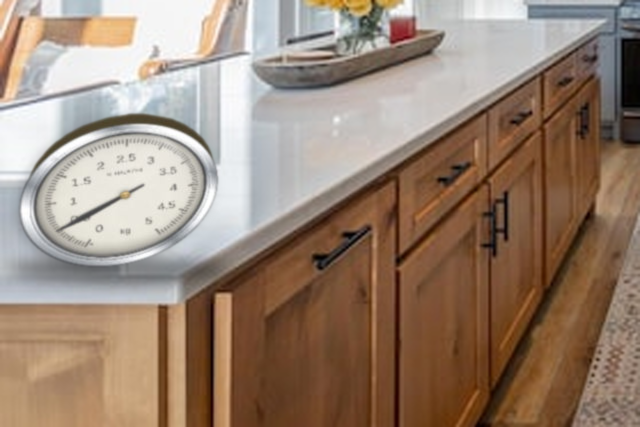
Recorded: 0.5 (kg)
